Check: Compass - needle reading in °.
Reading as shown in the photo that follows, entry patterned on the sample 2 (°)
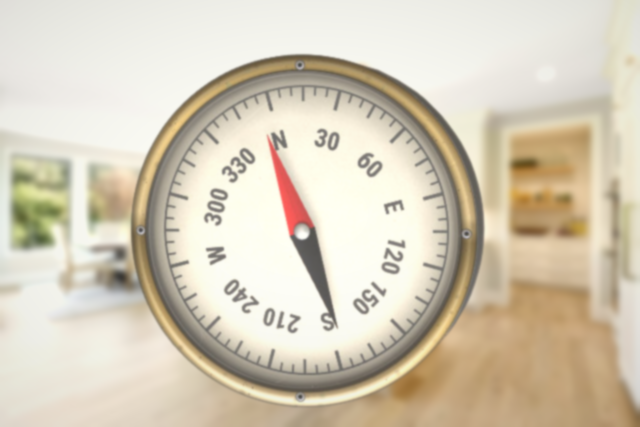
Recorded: 355 (°)
